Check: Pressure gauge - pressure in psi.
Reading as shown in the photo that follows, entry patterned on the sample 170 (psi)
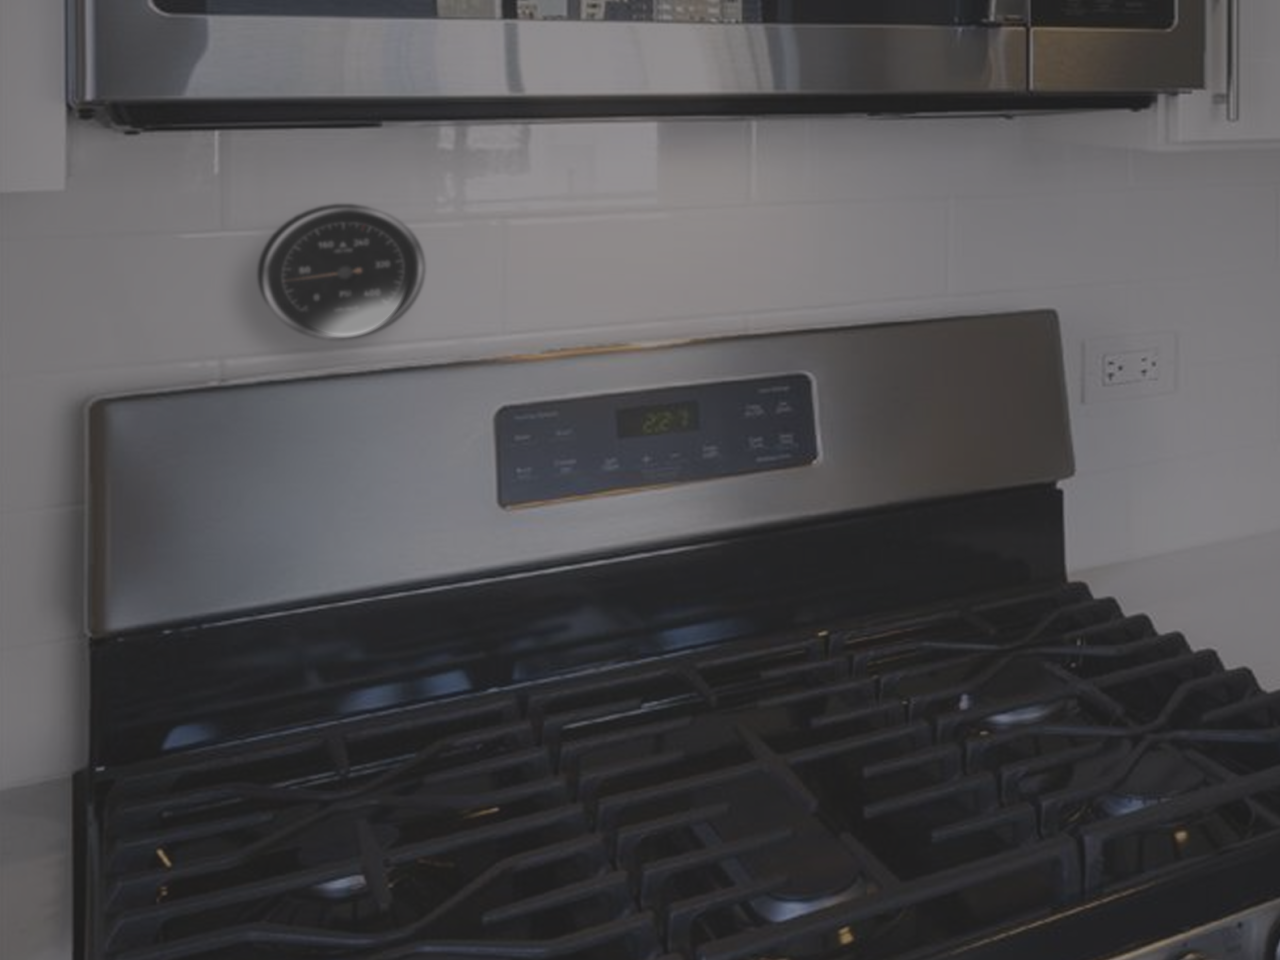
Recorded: 60 (psi)
